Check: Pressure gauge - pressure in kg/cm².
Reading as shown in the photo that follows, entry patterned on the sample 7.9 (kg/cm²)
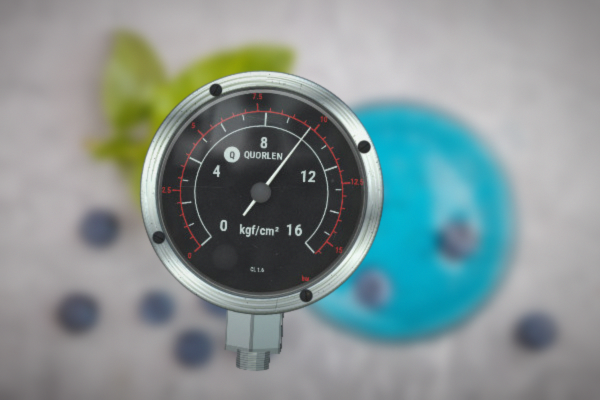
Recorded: 10 (kg/cm²)
